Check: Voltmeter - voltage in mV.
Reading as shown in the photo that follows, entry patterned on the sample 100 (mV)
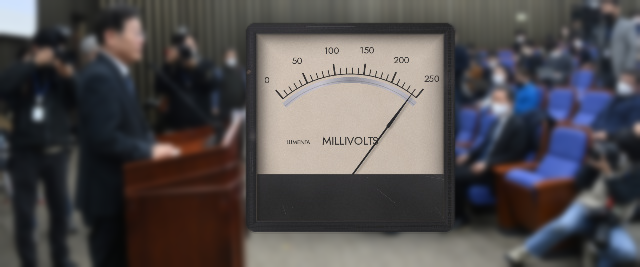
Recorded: 240 (mV)
